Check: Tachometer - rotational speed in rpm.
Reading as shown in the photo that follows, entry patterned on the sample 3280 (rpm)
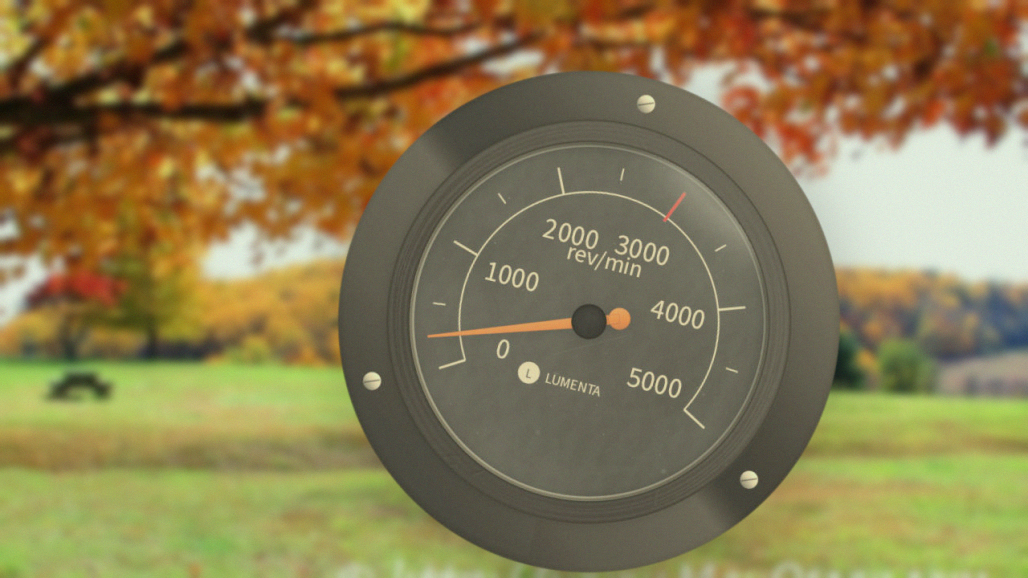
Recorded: 250 (rpm)
